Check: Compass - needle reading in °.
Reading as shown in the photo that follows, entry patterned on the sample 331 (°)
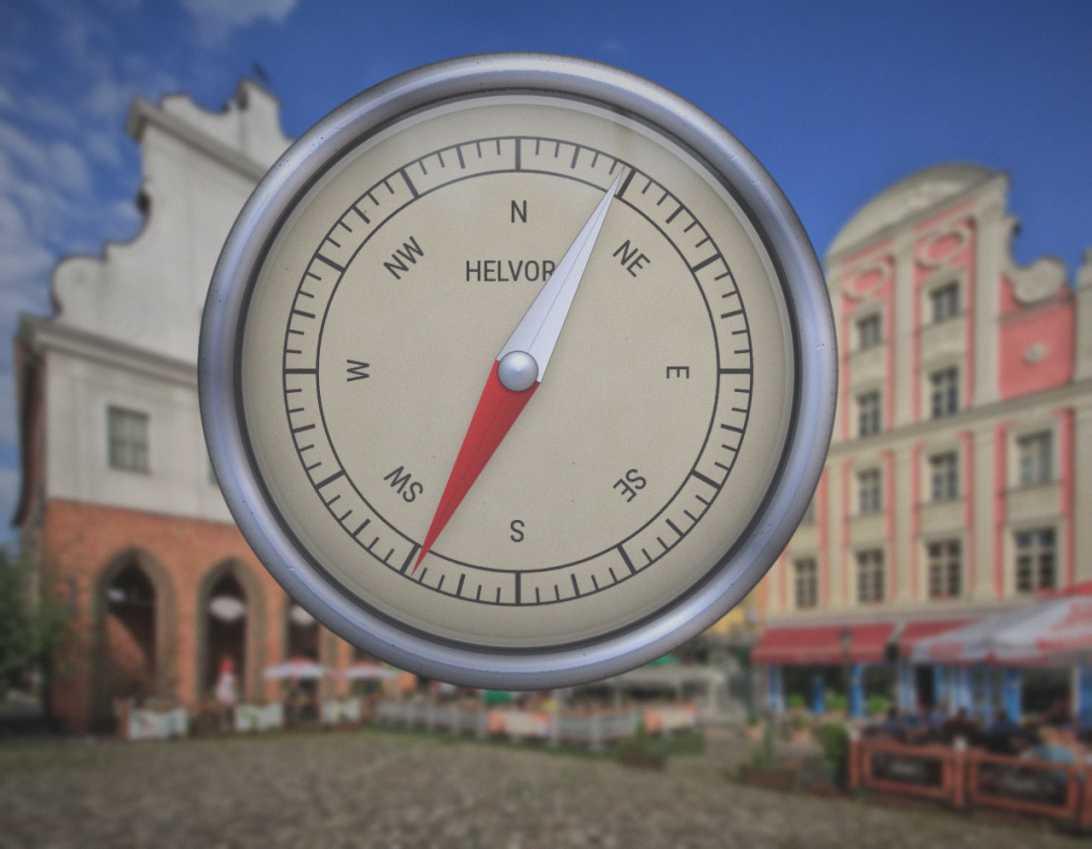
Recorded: 207.5 (°)
